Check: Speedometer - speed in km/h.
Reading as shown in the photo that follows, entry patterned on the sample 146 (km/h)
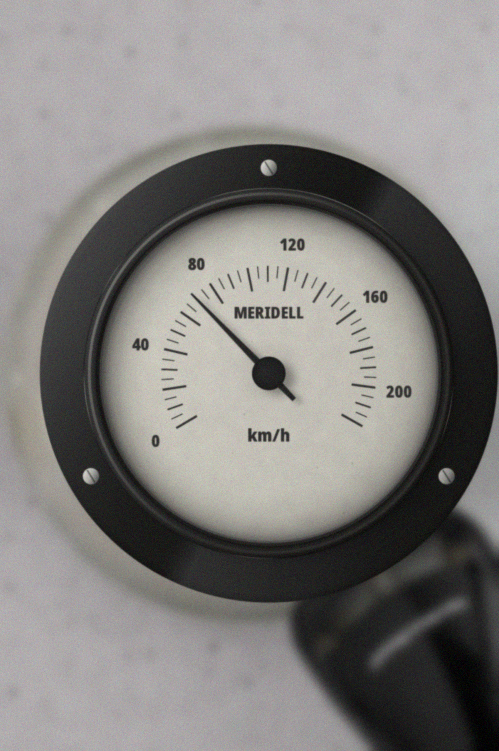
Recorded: 70 (km/h)
